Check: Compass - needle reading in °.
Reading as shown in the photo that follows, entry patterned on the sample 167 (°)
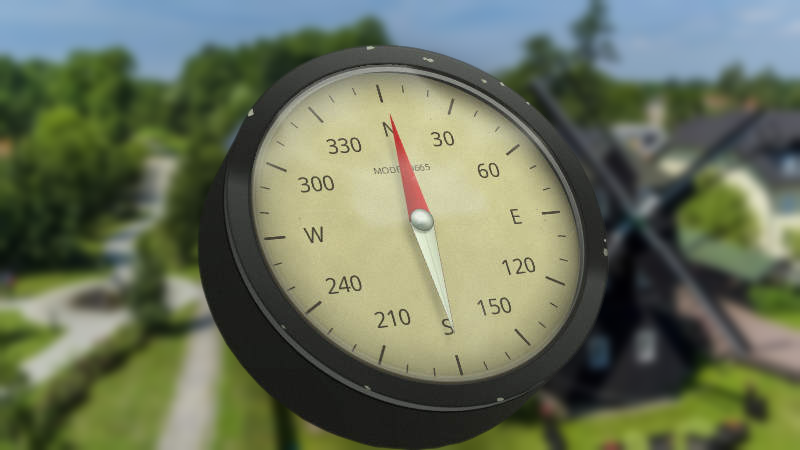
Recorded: 0 (°)
